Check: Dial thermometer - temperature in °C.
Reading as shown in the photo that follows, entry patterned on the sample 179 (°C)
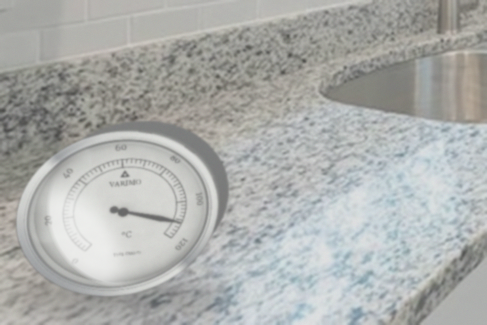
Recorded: 110 (°C)
